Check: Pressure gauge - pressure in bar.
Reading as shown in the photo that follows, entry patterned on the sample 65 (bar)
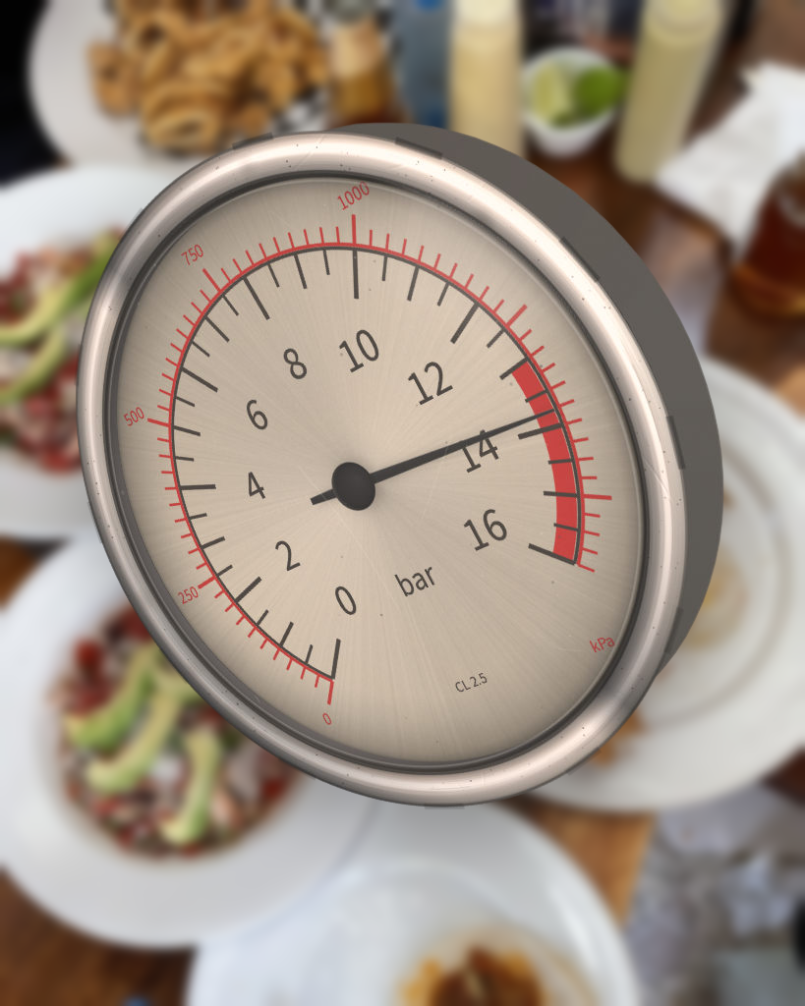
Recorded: 13.75 (bar)
